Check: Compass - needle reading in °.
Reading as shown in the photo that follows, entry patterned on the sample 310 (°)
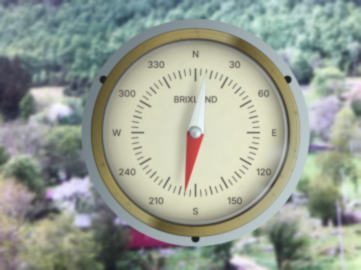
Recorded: 190 (°)
